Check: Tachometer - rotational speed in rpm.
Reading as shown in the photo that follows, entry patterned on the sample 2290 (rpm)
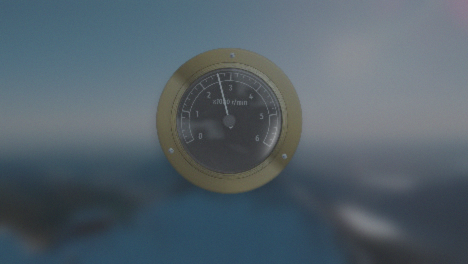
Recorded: 2600 (rpm)
